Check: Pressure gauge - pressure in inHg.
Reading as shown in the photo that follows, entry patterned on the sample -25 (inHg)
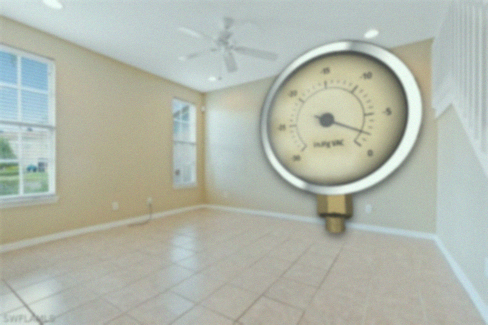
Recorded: -2 (inHg)
